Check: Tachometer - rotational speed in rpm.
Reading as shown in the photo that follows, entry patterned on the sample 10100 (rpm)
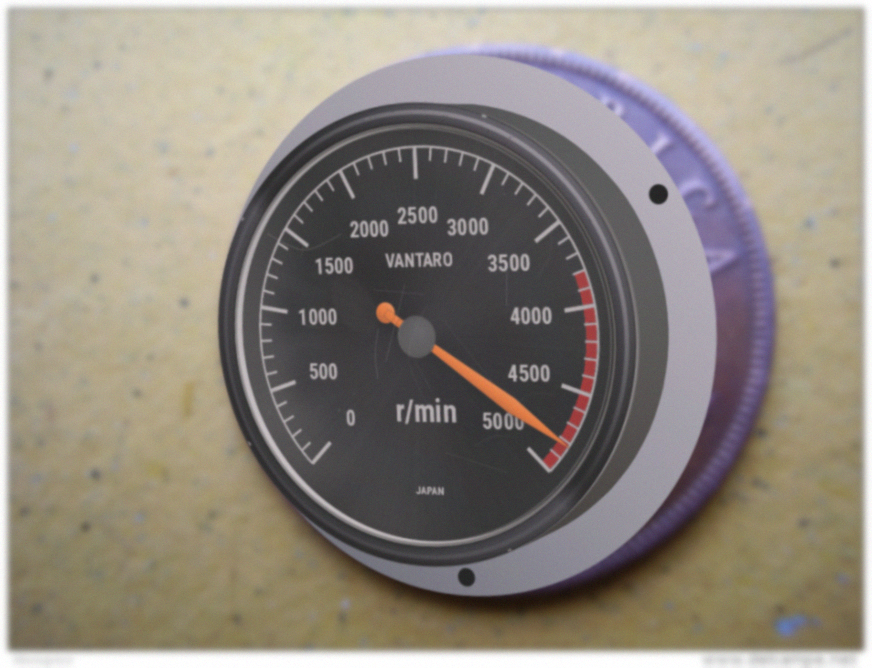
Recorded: 4800 (rpm)
